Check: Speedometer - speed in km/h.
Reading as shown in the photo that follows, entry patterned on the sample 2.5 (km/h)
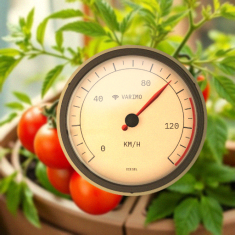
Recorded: 92.5 (km/h)
